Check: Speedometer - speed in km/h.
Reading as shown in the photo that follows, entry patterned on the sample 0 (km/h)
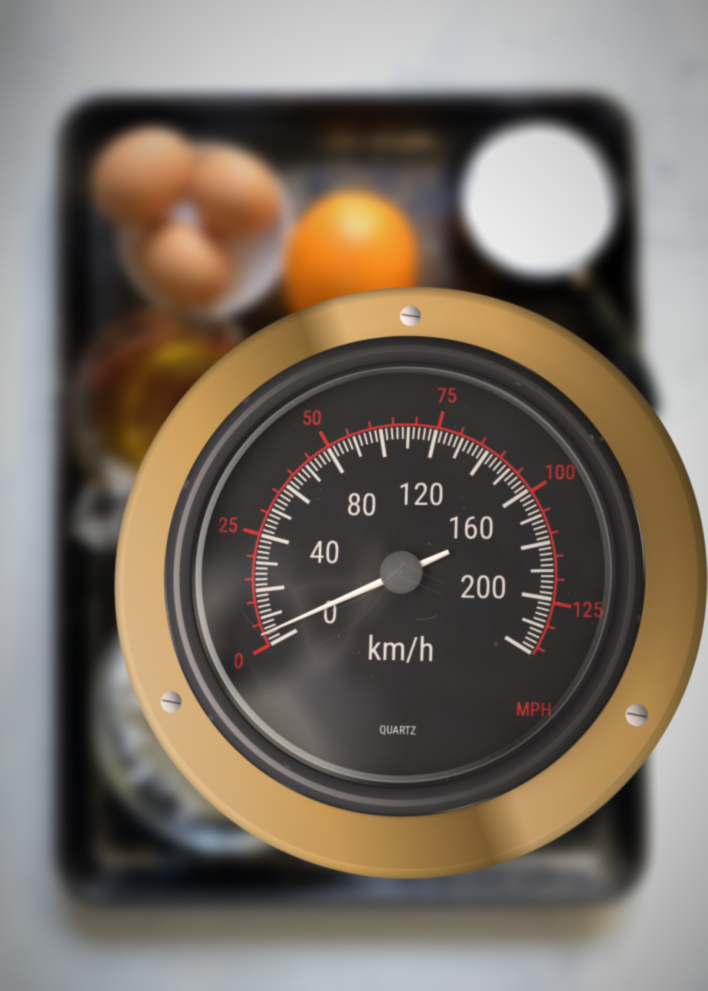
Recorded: 4 (km/h)
